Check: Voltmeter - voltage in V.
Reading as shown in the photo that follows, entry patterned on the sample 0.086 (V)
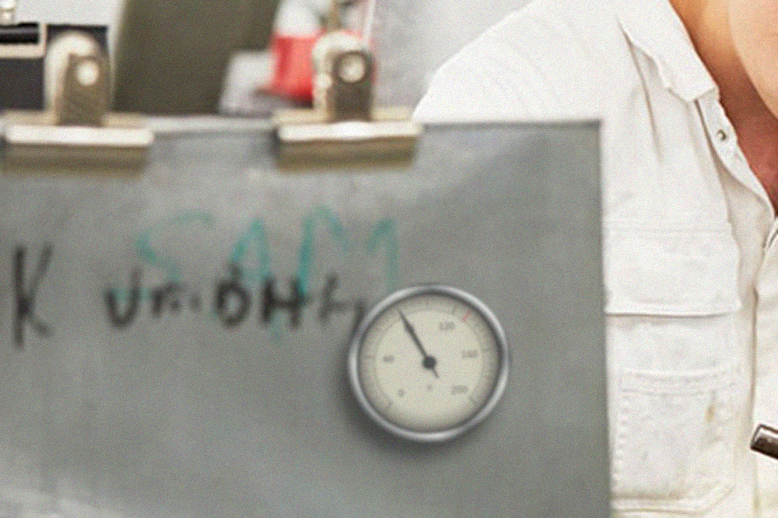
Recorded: 80 (V)
